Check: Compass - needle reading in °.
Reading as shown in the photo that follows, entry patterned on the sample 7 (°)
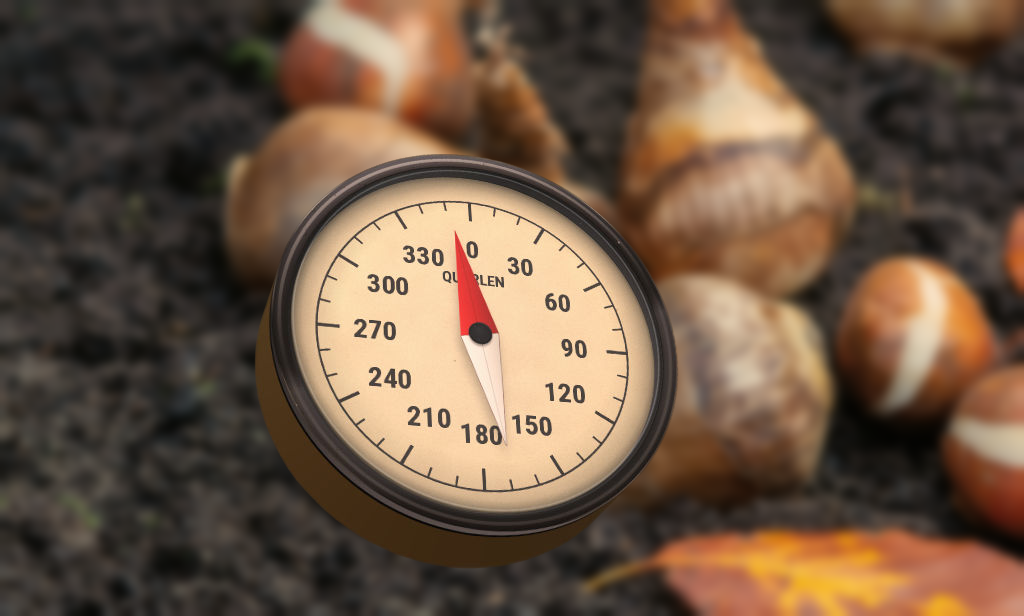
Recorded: 350 (°)
